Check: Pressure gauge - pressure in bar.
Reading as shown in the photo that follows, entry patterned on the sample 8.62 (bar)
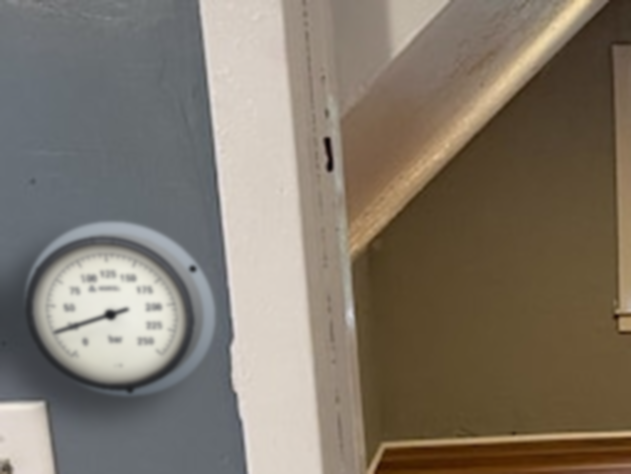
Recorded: 25 (bar)
